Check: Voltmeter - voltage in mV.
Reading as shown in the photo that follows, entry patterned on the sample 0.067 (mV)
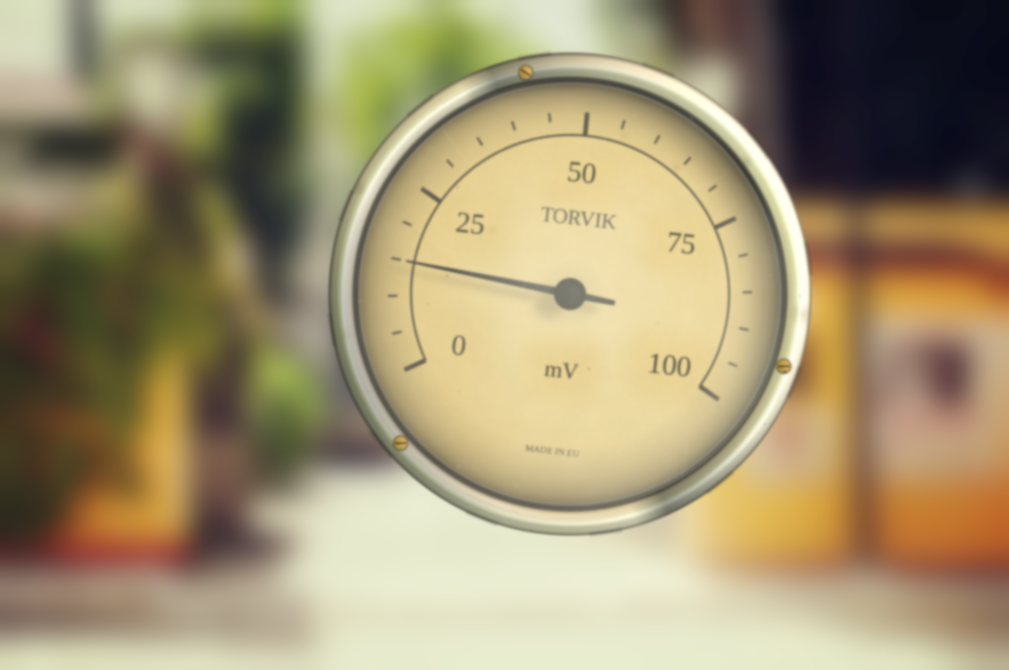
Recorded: 15 (mV)
